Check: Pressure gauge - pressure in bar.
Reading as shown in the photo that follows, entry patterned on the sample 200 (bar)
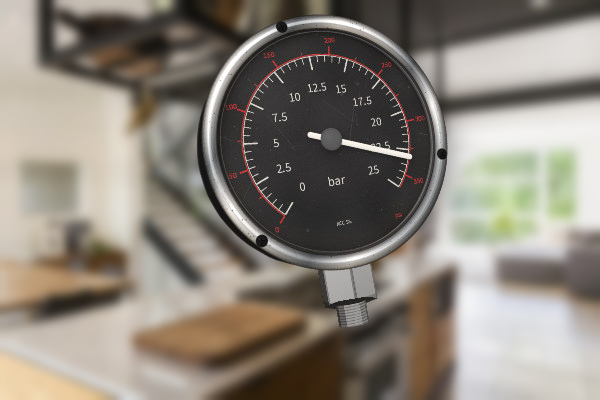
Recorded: 23 (bar)
